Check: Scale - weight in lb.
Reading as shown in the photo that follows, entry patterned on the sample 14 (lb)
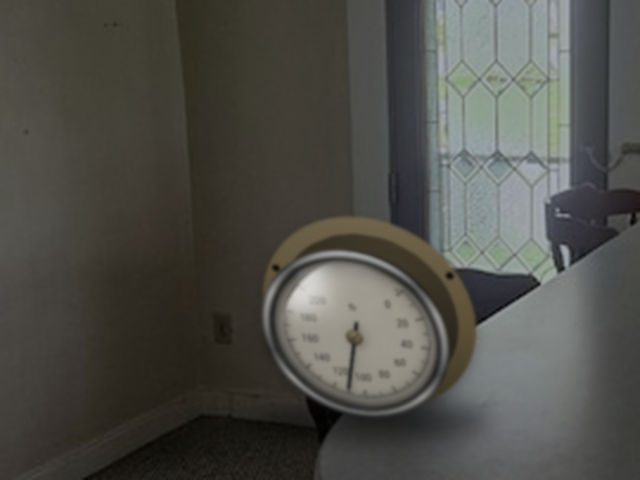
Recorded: 110 (lb)
